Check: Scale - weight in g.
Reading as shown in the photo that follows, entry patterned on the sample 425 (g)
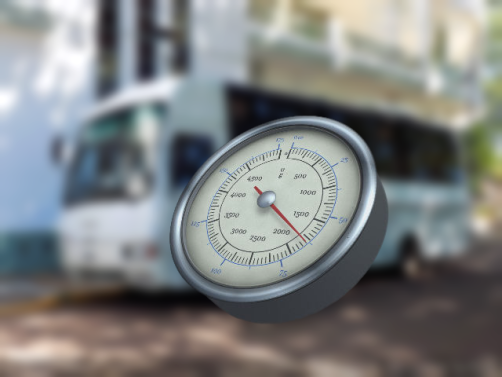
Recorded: 1800 (g)
